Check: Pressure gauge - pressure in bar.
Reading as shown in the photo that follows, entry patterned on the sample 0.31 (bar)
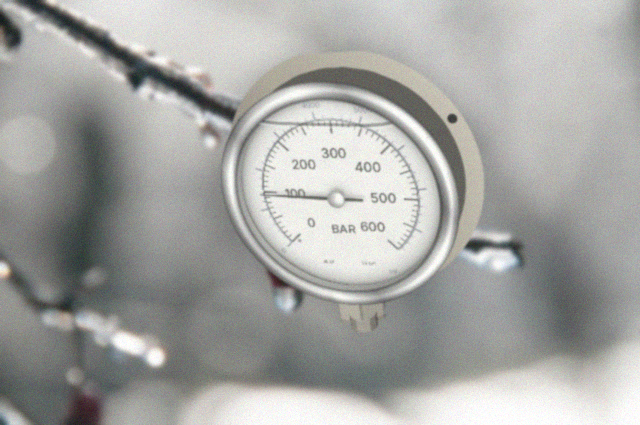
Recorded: 100 (bar)
